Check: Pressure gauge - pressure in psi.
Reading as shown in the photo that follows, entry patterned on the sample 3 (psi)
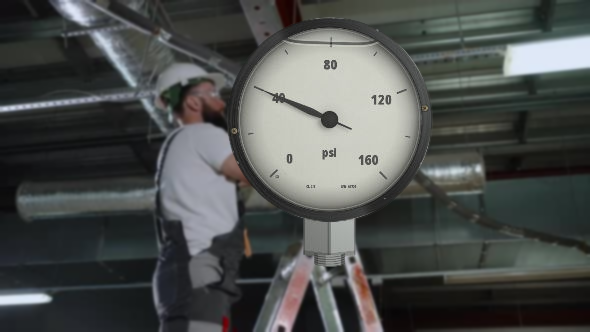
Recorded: 40 (psi)
